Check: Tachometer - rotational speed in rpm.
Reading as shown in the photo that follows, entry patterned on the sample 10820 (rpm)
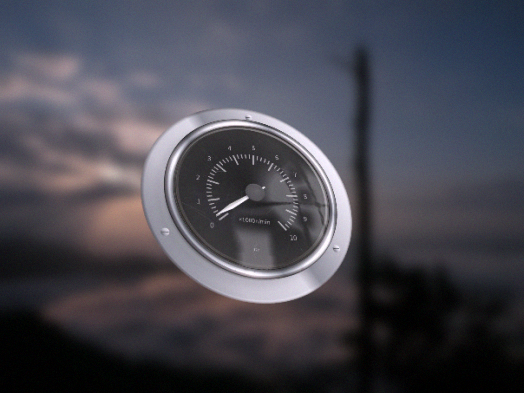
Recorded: 200 (rpm)
